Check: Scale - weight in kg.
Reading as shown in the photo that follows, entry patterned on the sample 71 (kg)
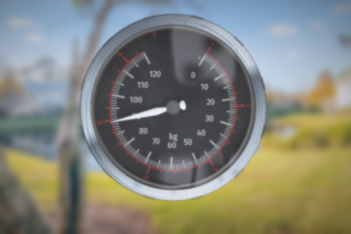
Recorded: 90 (kg)
